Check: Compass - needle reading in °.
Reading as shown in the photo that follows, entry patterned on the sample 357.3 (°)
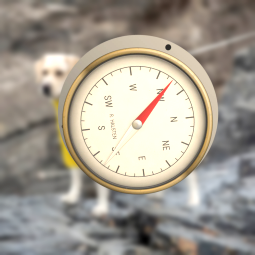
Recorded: 315 (°)
